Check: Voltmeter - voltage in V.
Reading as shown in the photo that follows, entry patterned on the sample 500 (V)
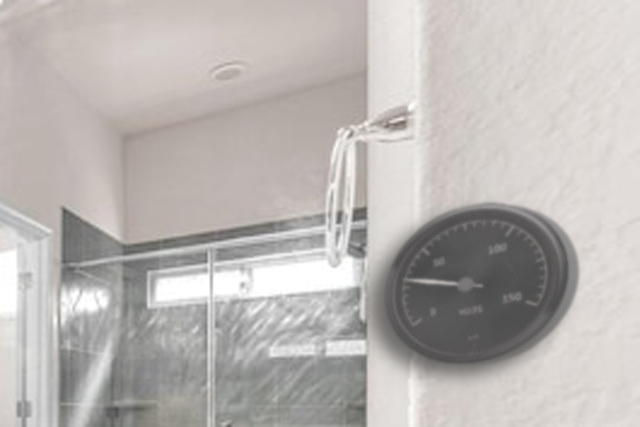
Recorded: 30 (V)
